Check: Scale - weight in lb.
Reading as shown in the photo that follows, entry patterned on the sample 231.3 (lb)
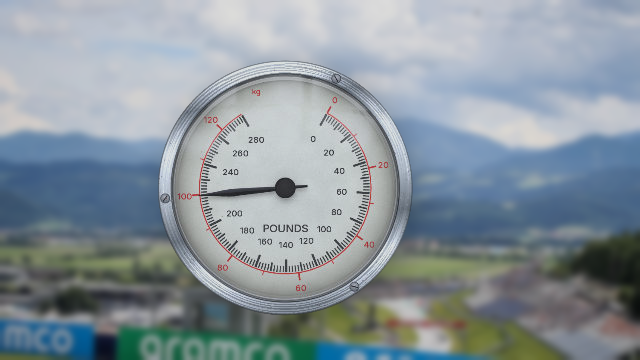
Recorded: 220 (lb)
